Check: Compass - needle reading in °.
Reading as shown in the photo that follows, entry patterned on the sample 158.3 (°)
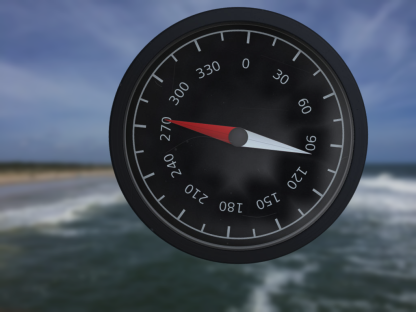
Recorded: 277.5 (°)
